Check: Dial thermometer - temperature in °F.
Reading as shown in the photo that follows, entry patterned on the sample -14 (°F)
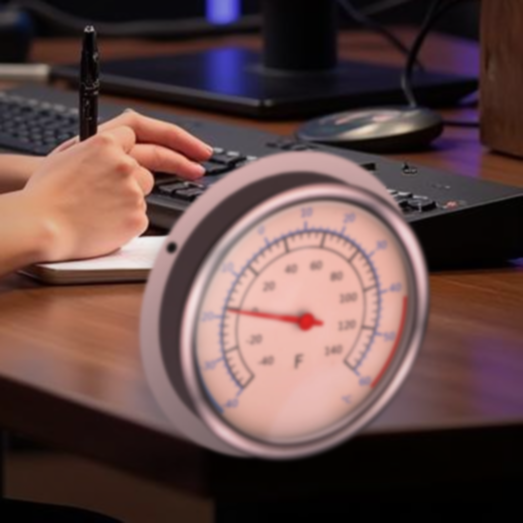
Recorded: 0 (°F)
